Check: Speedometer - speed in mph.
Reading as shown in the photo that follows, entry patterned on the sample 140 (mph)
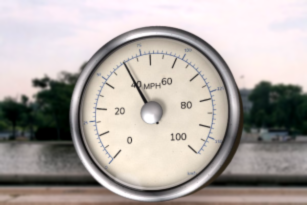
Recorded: 40 (mph)
